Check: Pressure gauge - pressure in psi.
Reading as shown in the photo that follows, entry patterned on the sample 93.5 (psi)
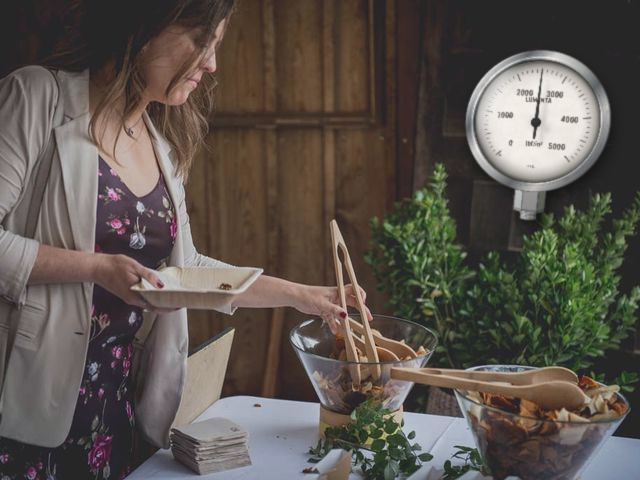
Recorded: 2500 (psi)
